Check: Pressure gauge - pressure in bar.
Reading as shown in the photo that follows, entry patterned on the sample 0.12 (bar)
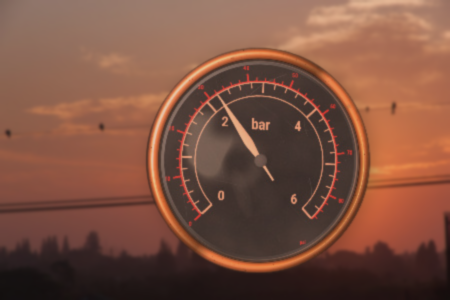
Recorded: 2.2 (bar)
